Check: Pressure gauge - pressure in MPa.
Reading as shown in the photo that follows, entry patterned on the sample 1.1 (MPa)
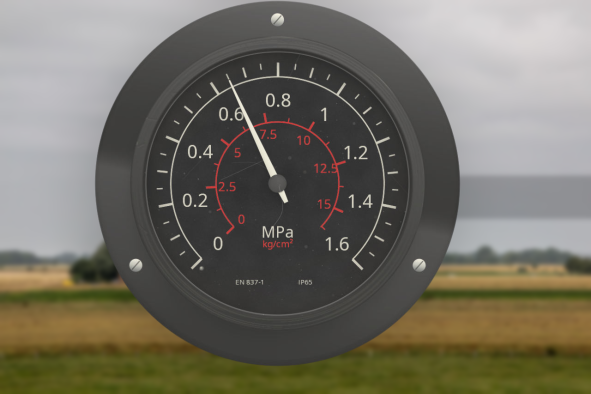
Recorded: 0.65 (MPa)
